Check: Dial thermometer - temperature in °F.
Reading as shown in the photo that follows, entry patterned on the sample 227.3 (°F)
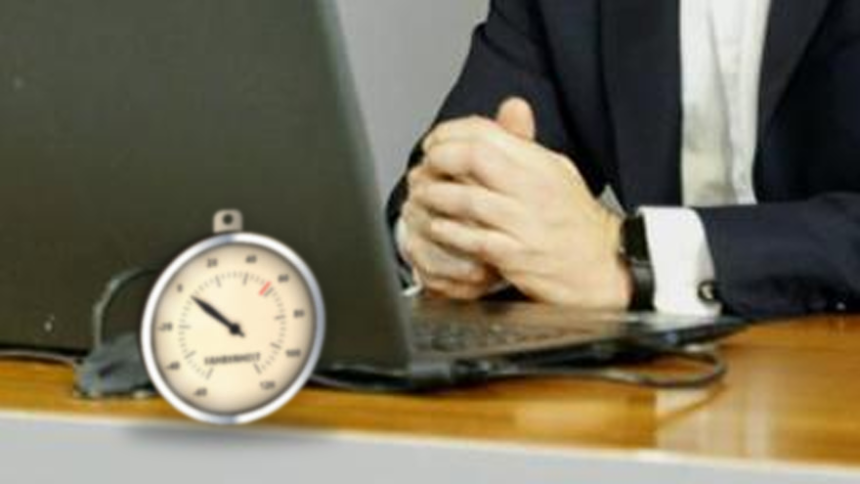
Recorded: 0 (°F)
